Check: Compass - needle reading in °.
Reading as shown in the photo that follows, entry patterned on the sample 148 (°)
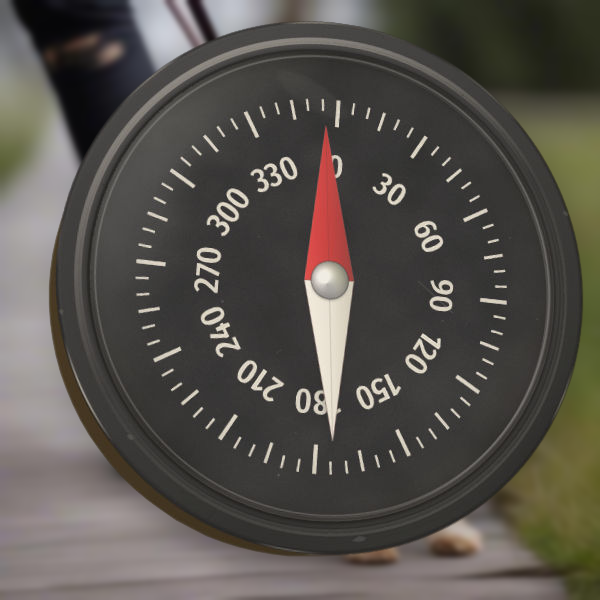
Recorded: 355 (°)
